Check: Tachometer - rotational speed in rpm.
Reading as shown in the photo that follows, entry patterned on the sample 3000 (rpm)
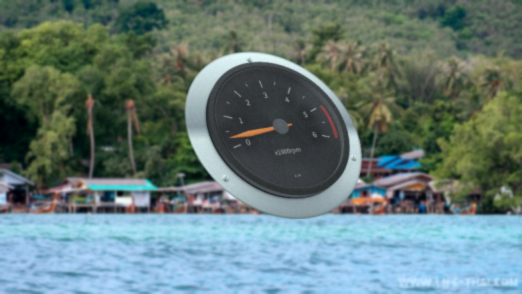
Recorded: 250 (rpm)
